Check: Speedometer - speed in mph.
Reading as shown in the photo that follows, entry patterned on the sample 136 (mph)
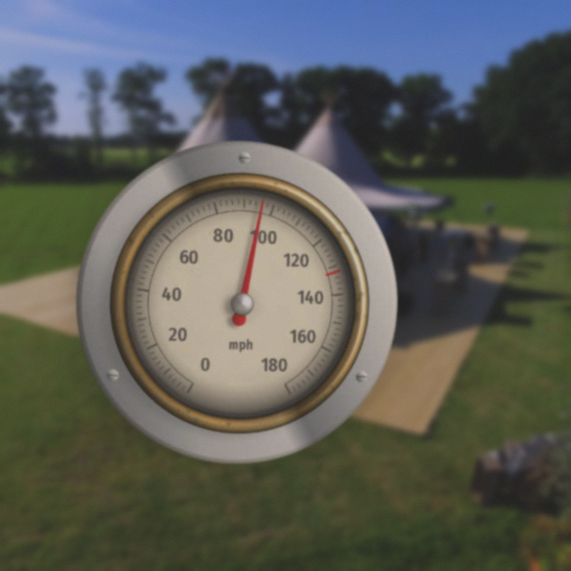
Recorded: 96 (mph)
